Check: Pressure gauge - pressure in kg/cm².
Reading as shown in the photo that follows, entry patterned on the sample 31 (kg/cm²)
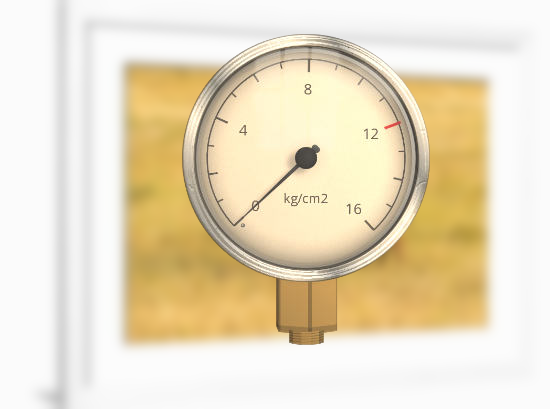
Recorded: 0 (kg/cm²)
